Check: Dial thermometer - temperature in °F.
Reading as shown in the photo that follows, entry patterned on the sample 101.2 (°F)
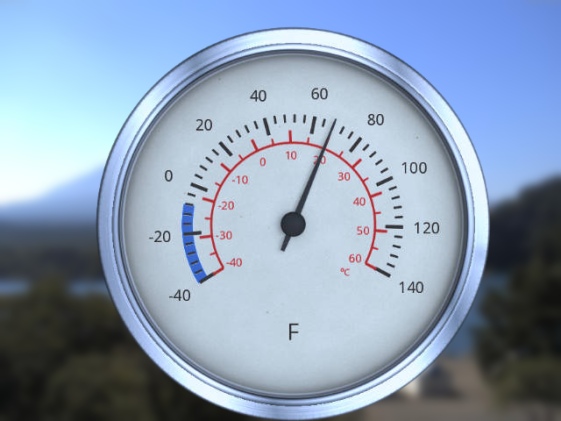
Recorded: 68 (°F)
